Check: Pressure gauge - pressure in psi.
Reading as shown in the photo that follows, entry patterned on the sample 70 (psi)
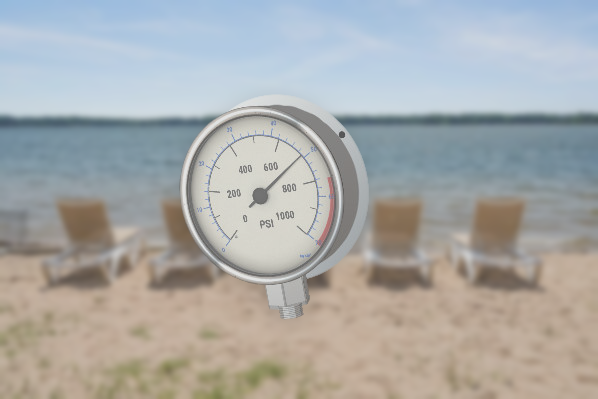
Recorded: 700 (psi)
